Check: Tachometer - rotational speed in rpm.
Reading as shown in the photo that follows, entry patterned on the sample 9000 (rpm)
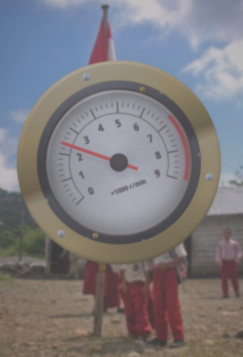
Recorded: 2400 (rpm)
